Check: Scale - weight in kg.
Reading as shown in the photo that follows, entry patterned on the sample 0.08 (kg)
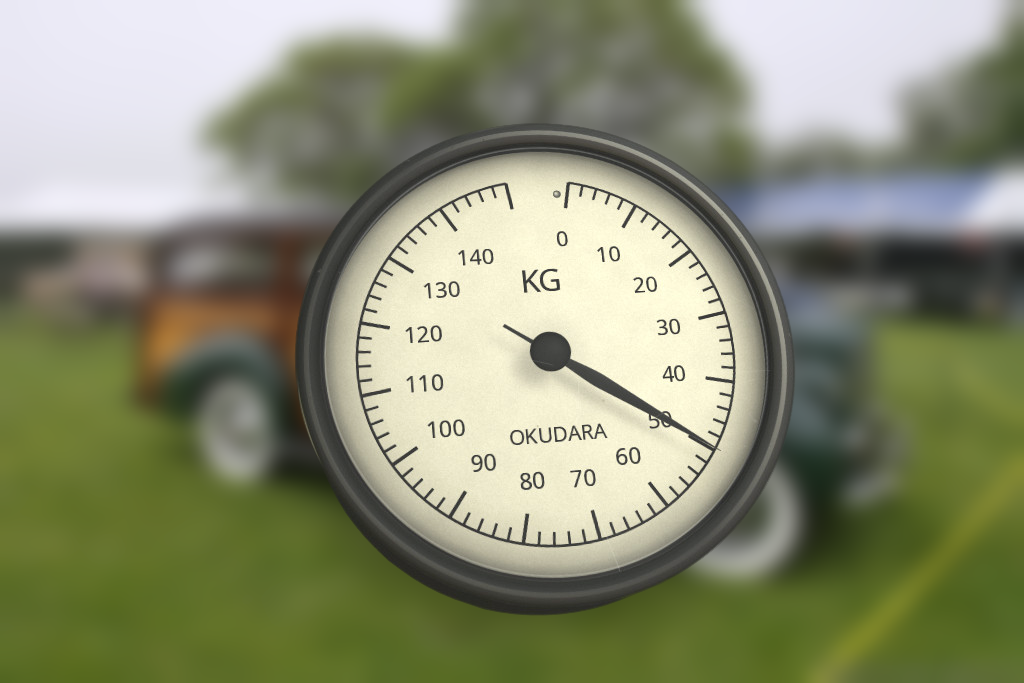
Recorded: 50 (kg)
